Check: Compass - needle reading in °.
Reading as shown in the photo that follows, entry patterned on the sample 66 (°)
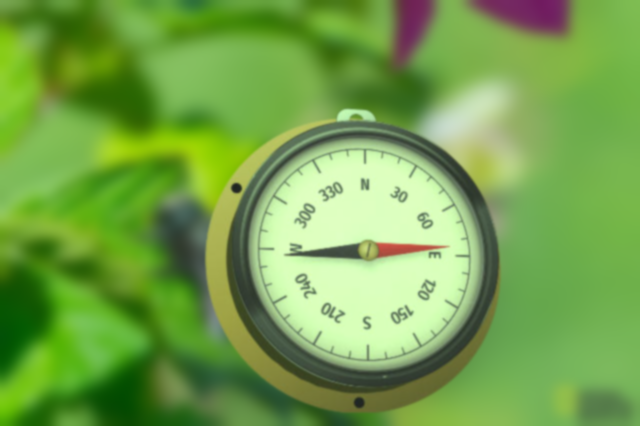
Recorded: 85 (°)
